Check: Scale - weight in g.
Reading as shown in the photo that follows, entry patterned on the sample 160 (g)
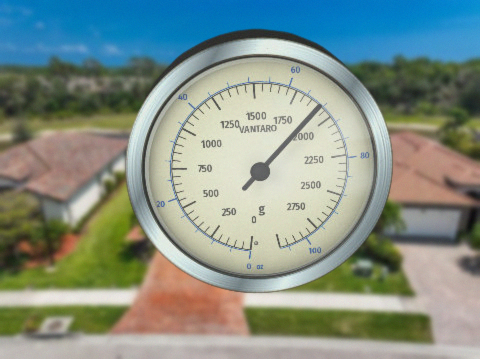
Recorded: 1900 (g)
